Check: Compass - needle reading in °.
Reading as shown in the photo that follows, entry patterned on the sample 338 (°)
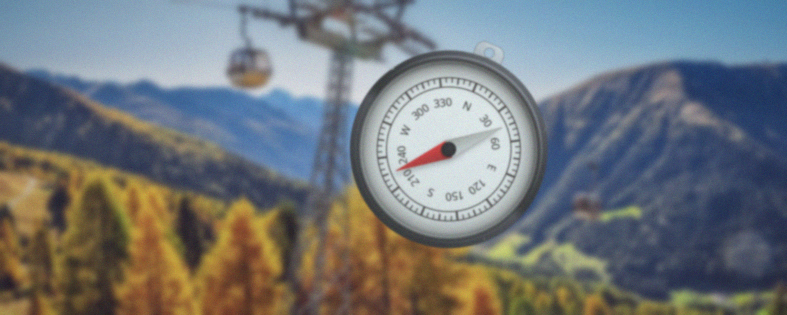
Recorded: 225 (°)
